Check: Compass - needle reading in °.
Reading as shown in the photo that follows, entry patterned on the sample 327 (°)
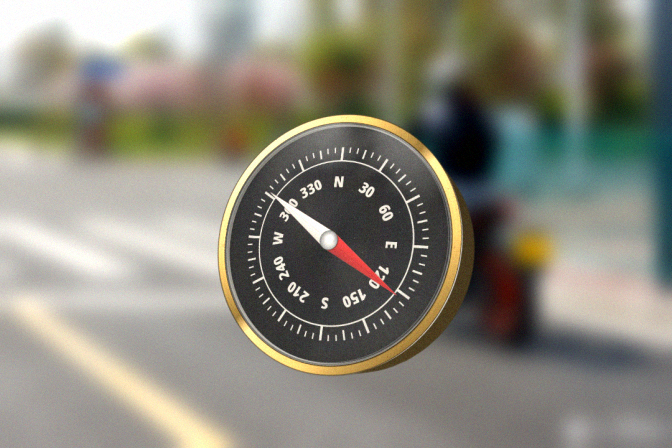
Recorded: 122.5 (°)
